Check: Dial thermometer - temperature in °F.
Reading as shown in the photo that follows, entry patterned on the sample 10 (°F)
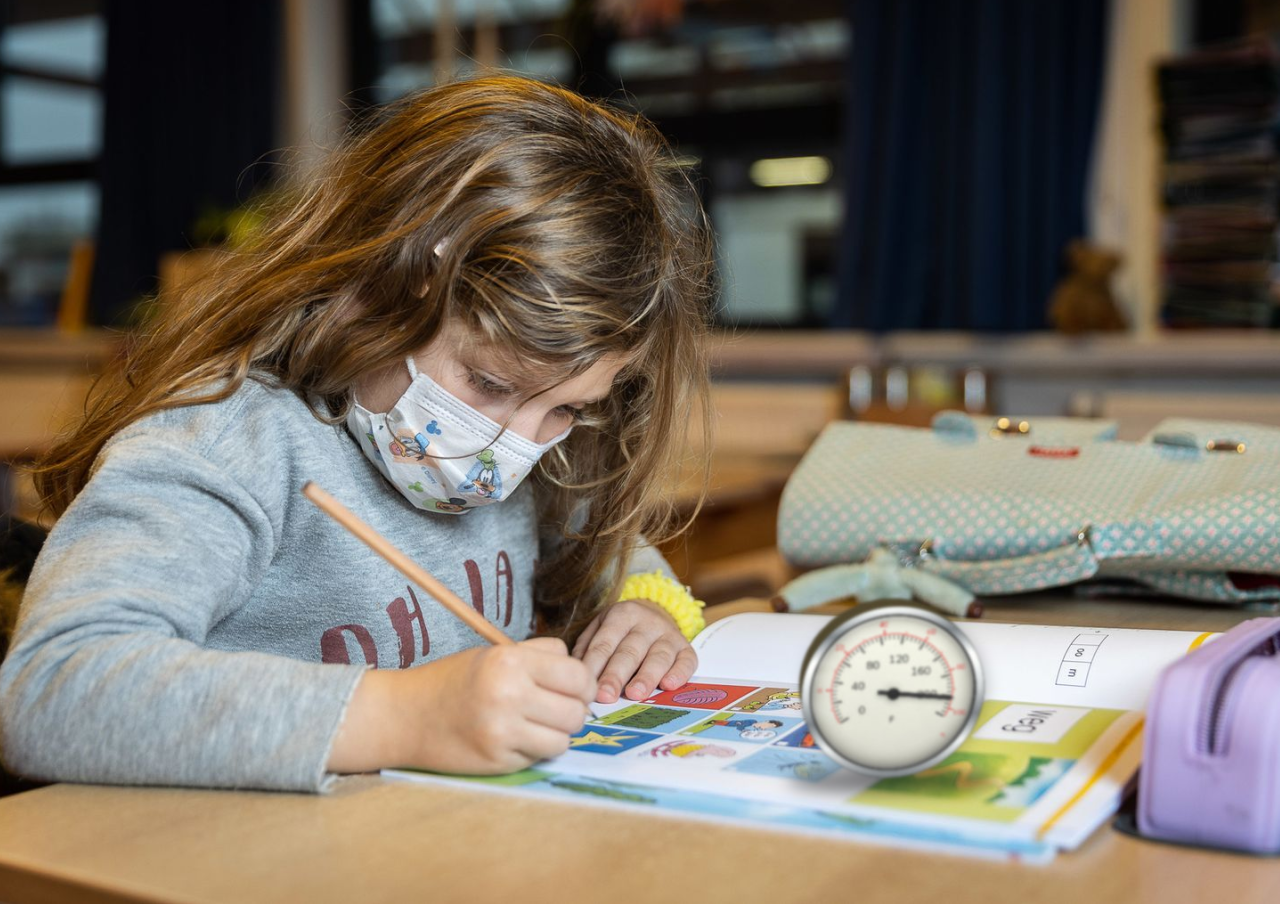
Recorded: 200 (°F)
